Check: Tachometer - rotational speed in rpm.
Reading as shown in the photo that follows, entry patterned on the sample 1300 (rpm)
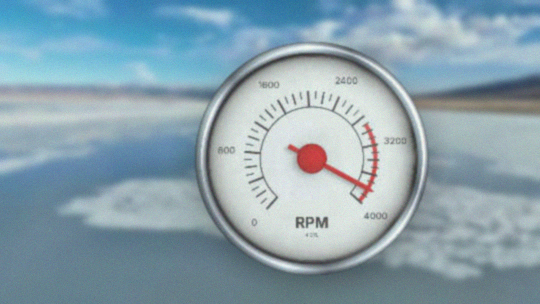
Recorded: 3800 (rpm)
